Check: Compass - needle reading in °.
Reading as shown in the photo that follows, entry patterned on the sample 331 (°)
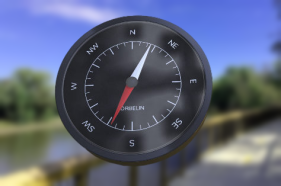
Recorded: 205 (°)
